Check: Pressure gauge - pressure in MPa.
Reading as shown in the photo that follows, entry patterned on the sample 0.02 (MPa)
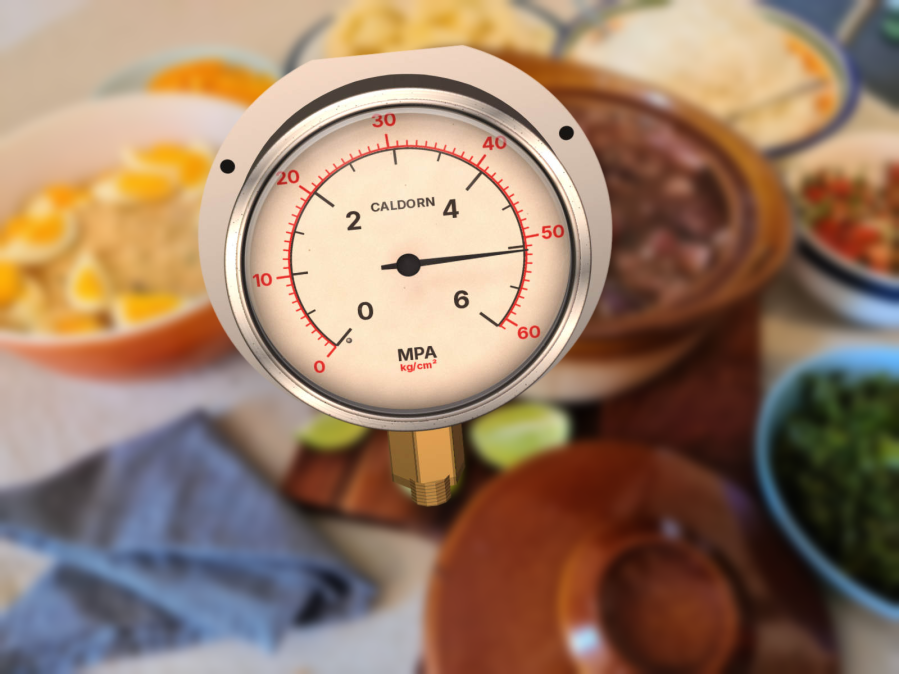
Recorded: 5 (MPa)
